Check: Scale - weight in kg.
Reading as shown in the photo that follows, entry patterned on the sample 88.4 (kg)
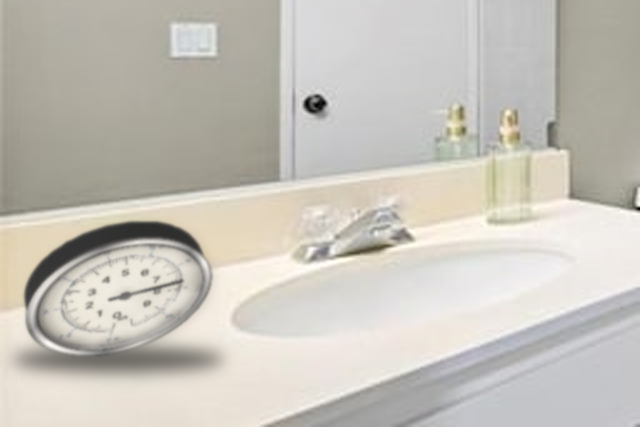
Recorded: 7.5 (kg)
